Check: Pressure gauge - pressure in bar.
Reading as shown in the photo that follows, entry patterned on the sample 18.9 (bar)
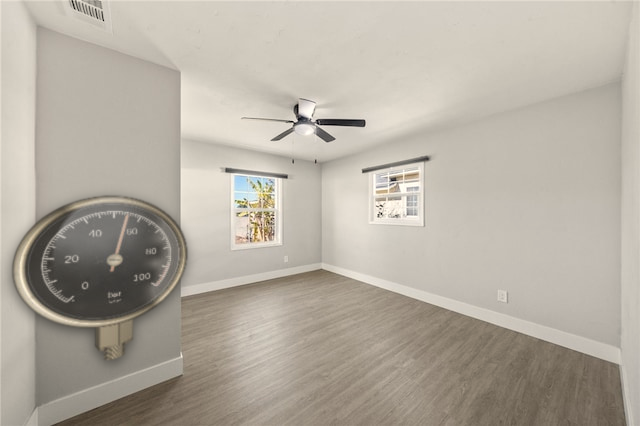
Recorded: 55 (bar)
